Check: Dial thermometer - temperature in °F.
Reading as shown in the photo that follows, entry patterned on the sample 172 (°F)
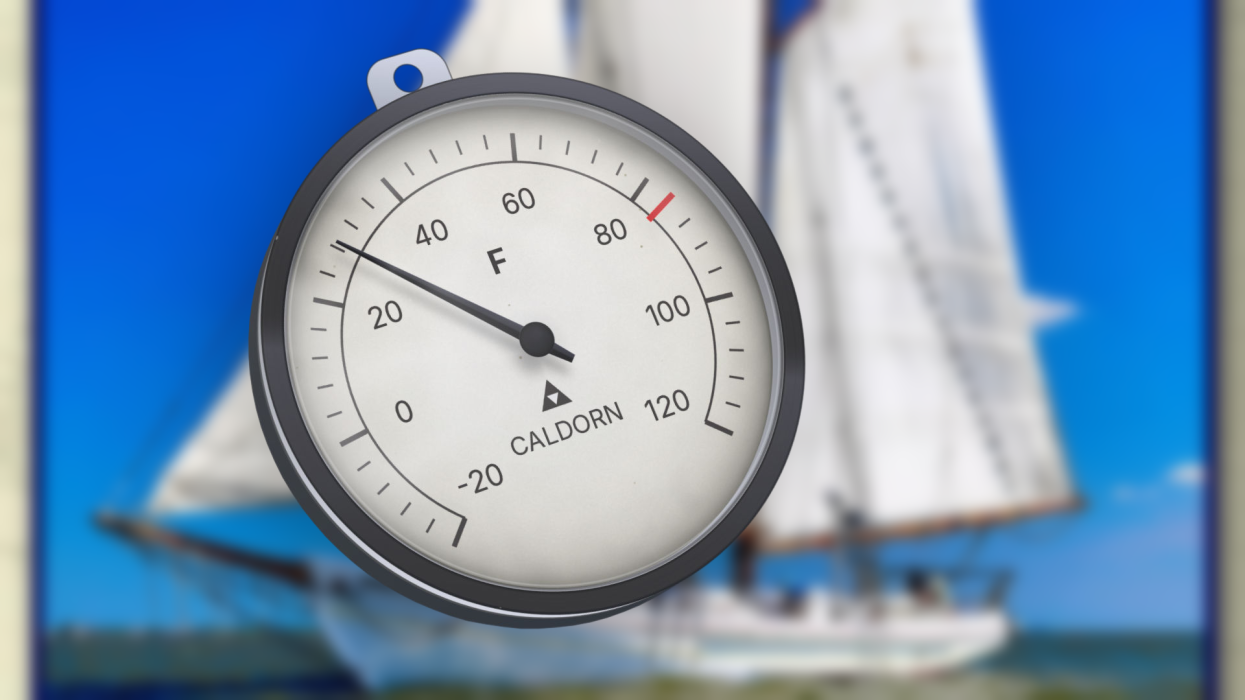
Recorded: 28 (°F)
